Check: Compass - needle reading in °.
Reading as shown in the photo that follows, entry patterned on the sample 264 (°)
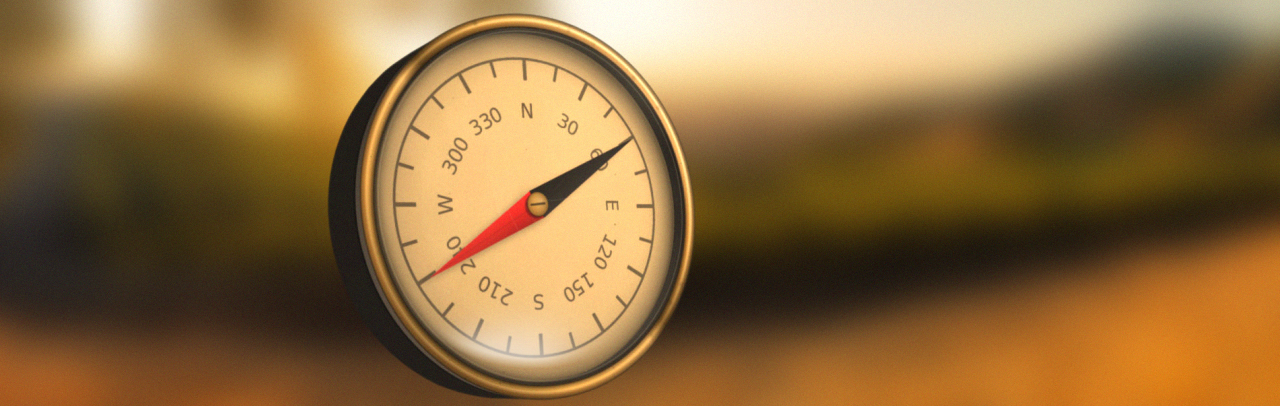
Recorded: 240 (°)
